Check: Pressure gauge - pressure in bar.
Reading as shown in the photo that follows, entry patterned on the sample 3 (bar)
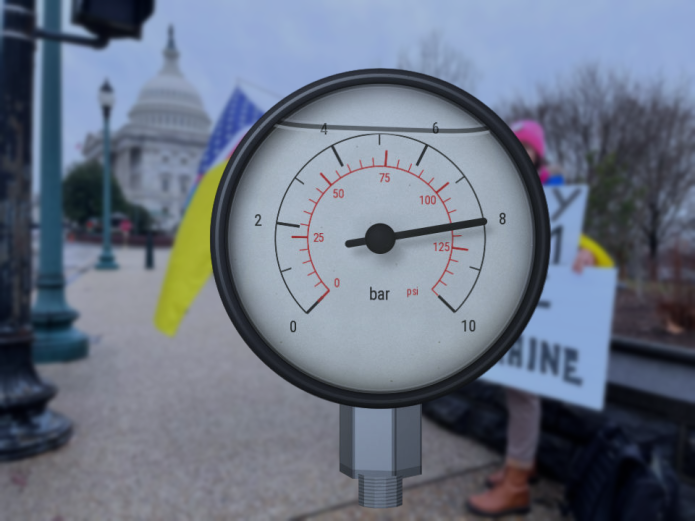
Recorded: 8 (bar)
